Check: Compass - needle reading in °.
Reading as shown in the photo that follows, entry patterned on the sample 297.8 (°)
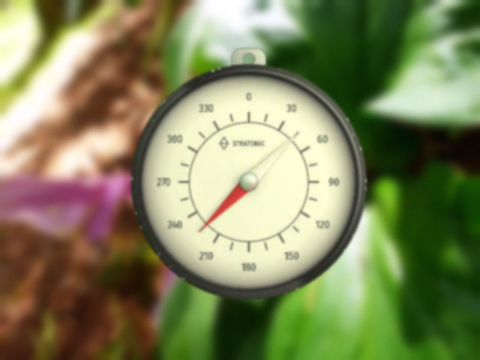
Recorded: 225 (°)
